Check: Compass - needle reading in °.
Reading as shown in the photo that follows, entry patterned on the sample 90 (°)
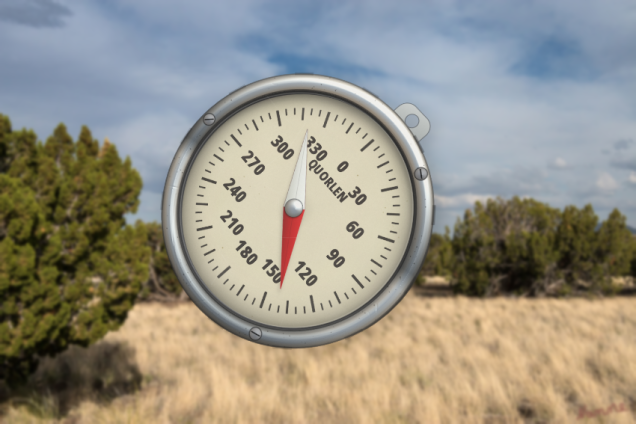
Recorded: 140 (°)
